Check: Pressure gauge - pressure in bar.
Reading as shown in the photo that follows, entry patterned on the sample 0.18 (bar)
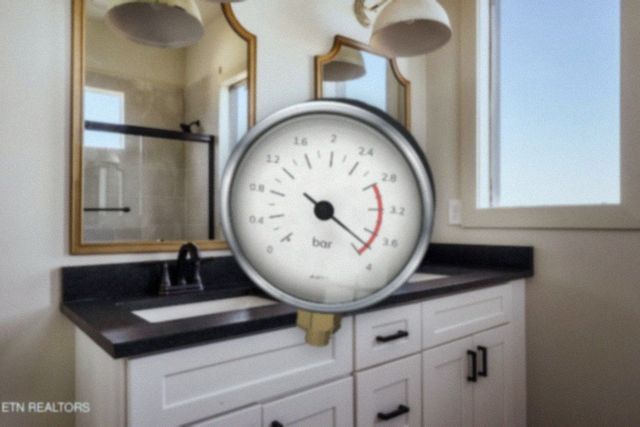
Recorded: 3.8 (bar)
